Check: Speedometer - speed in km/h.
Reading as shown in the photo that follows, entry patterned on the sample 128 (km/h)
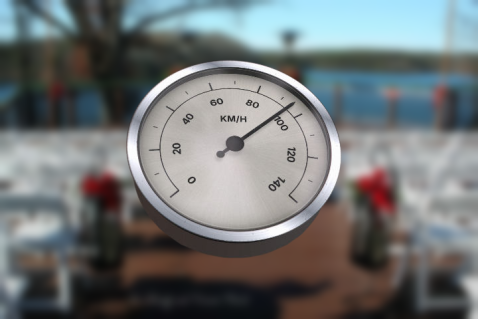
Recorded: 95 (km/h)
